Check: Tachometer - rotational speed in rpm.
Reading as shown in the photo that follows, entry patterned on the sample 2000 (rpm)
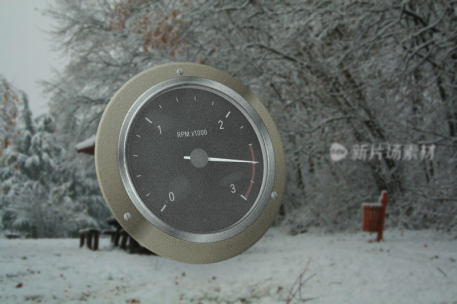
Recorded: 2600 (rpm)
